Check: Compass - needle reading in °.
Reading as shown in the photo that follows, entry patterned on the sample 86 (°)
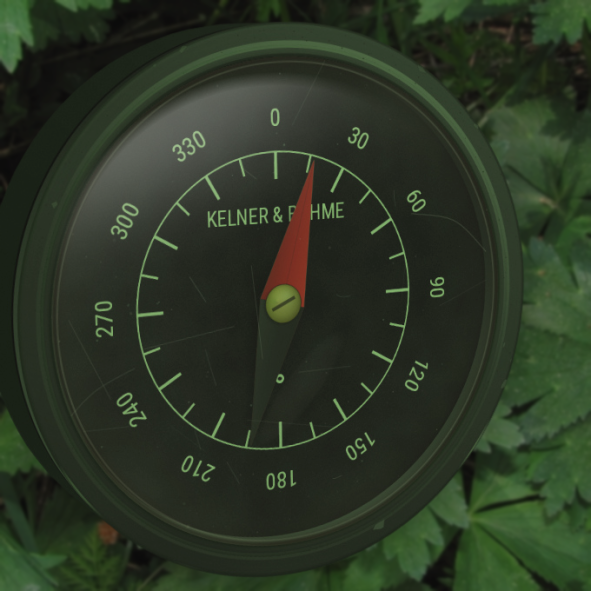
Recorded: 15 (°)
